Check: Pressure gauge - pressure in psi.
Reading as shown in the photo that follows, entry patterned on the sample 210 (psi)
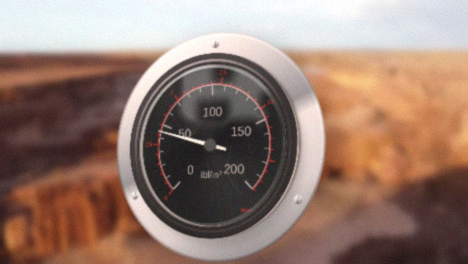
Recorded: 45 (psi)
